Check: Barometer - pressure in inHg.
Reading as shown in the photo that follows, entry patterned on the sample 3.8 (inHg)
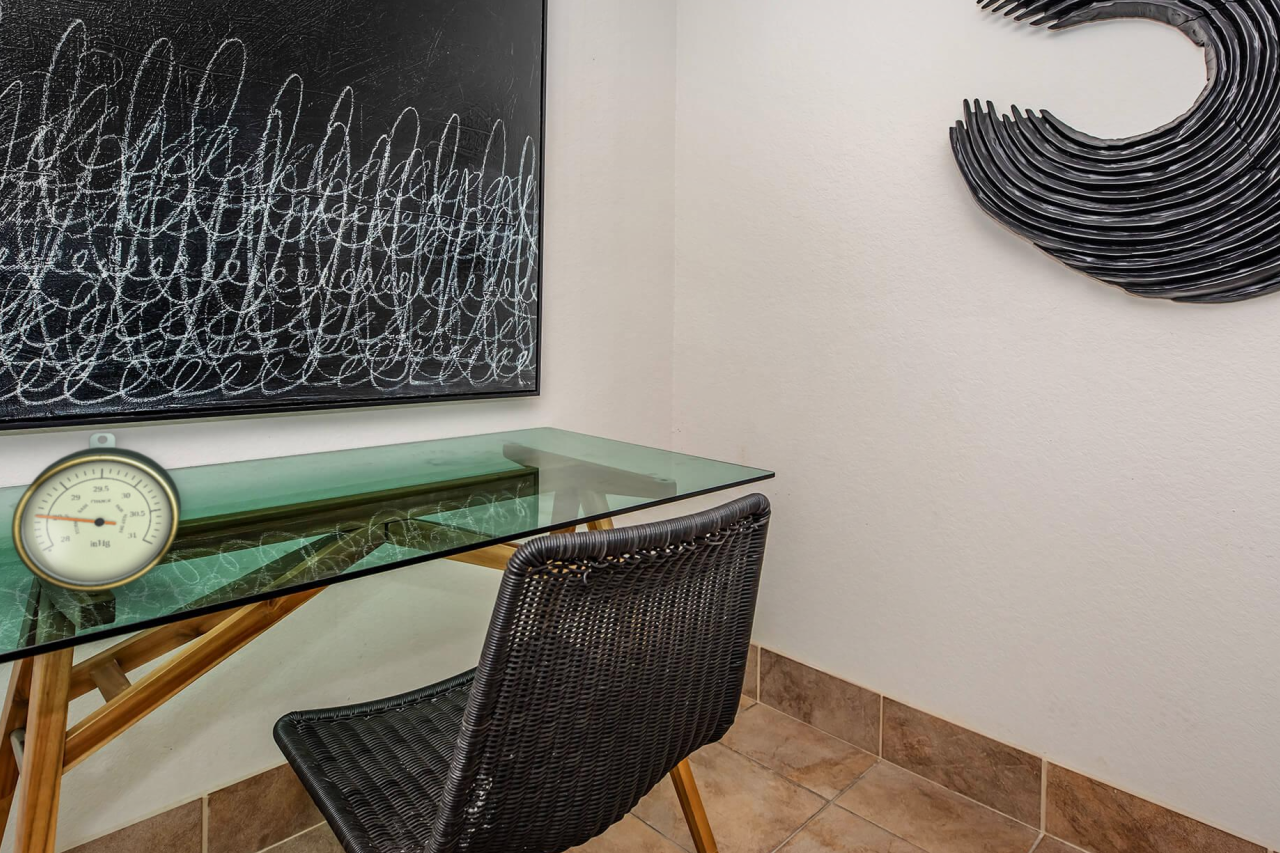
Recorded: 28.5 (inHg)
